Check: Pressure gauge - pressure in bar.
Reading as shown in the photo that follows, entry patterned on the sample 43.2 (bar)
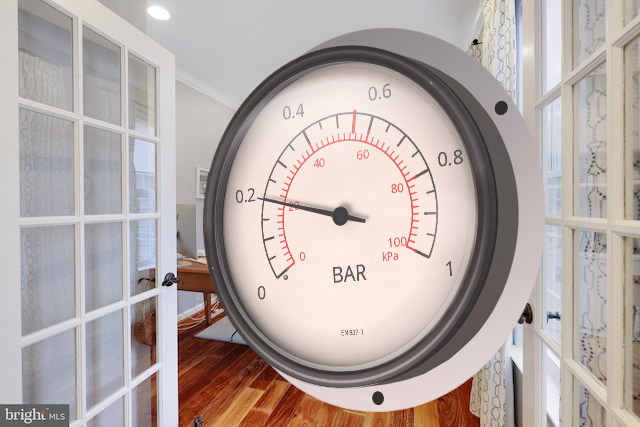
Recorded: 0.2 (bar)
